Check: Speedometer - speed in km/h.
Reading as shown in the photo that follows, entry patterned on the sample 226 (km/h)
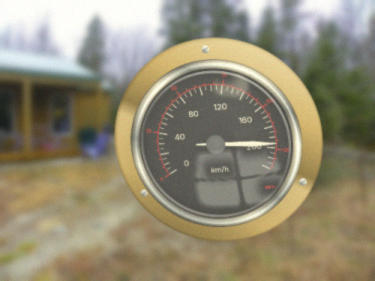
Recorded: 195 (km/h)
